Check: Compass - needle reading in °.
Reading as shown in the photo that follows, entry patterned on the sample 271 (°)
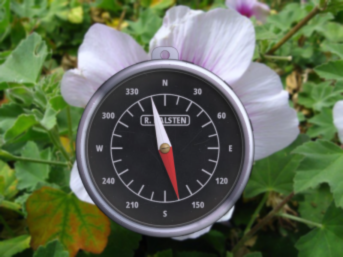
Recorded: 165 (°)
